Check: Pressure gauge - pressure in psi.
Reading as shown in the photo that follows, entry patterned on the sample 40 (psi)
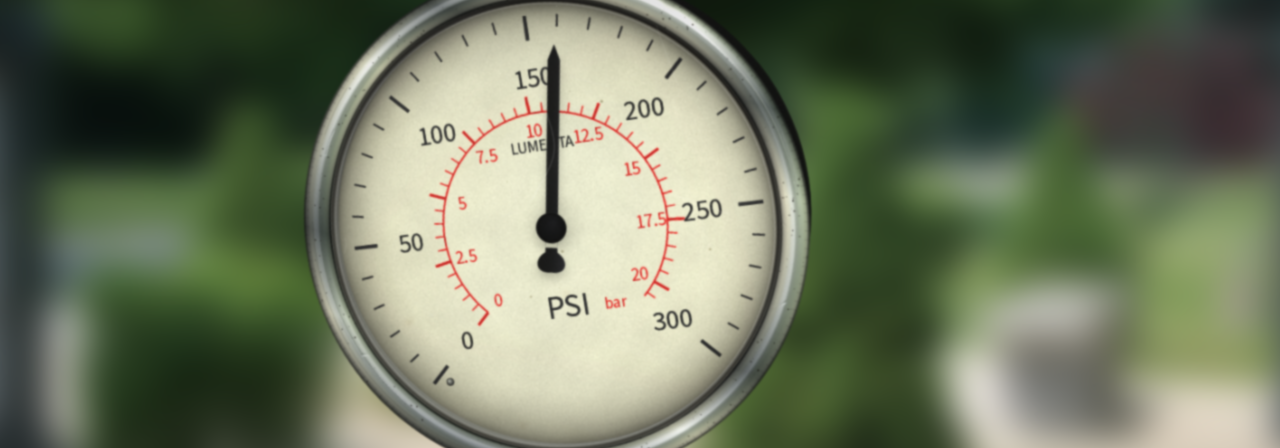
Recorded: 160 (psi)
